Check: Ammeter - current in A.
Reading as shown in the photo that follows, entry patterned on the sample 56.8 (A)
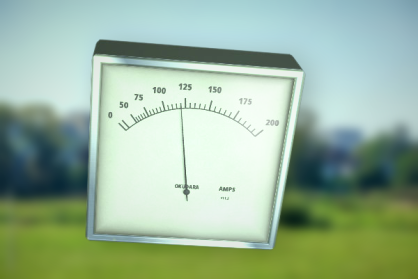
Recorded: 120 (A)
